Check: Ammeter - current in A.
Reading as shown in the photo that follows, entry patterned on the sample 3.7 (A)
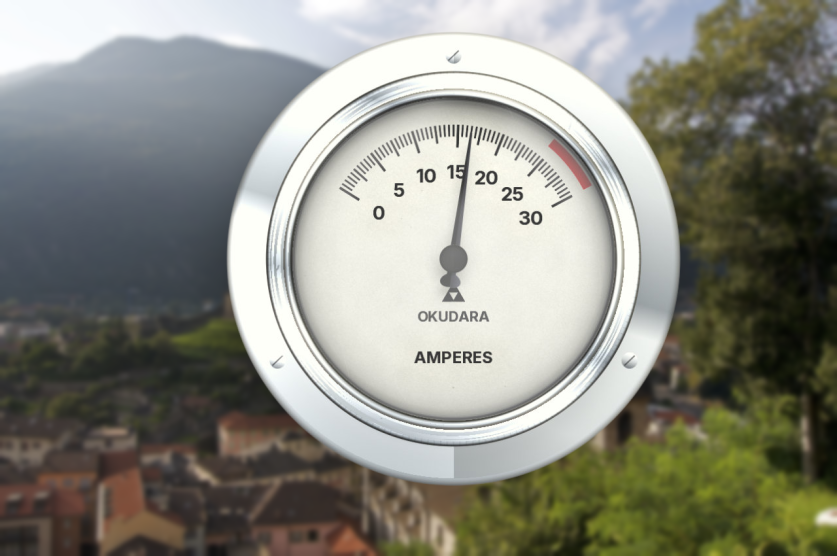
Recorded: 16.5 (A)
